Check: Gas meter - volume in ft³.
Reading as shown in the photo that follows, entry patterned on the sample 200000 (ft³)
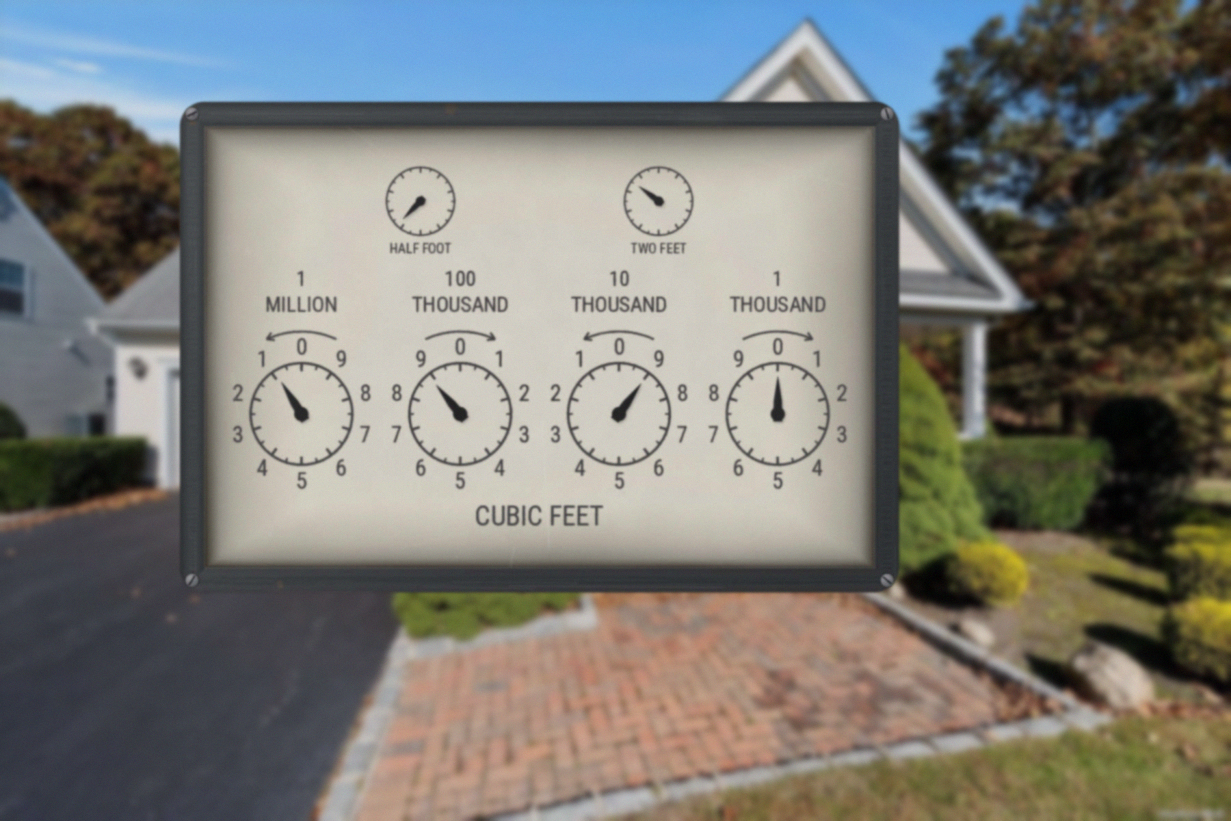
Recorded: 89000 (ft³)
